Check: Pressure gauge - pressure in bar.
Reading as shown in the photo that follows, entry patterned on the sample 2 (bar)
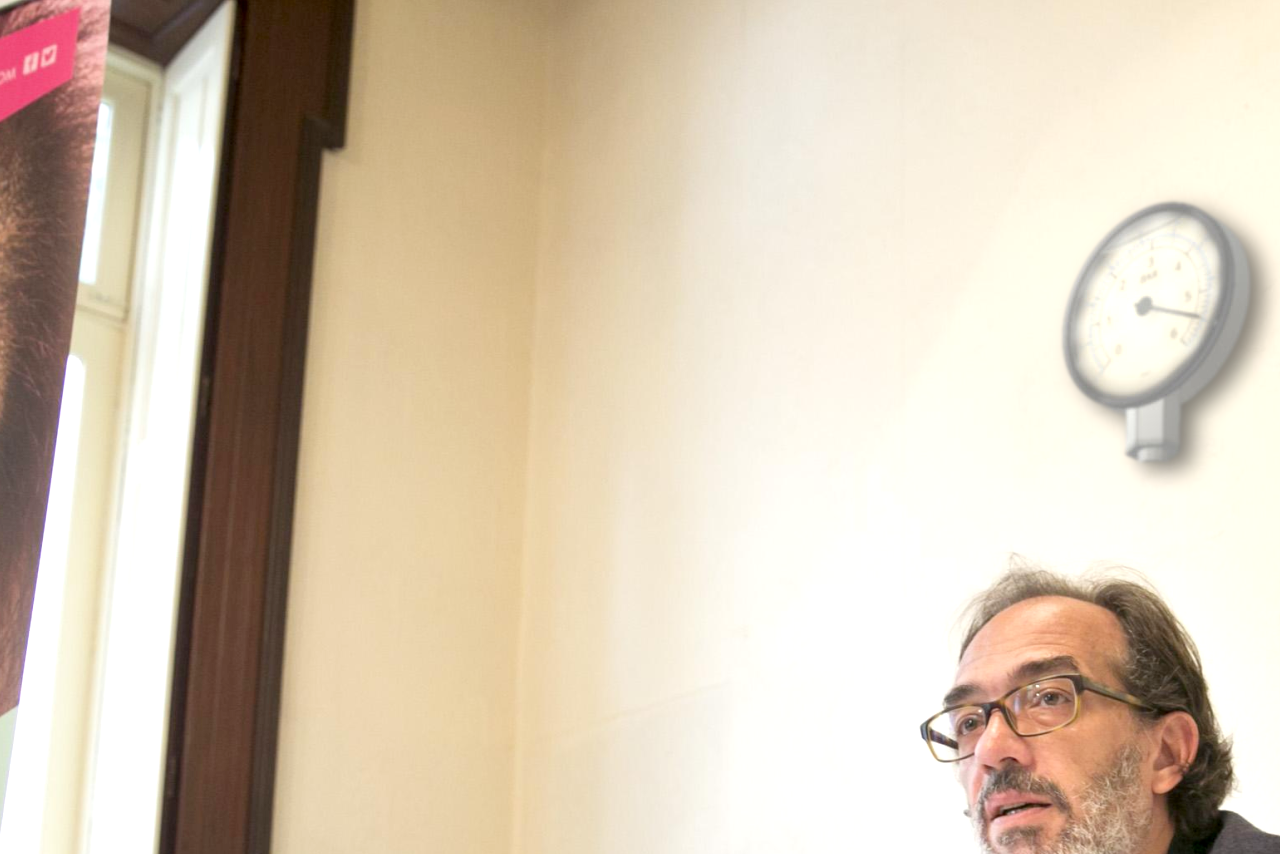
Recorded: 5.5 (bar)
